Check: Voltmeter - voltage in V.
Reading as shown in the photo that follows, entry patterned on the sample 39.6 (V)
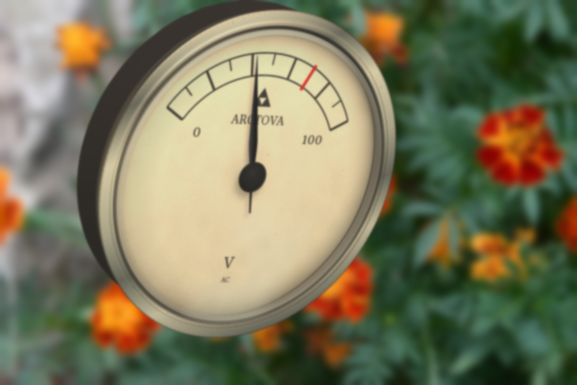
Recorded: 40 (V)
